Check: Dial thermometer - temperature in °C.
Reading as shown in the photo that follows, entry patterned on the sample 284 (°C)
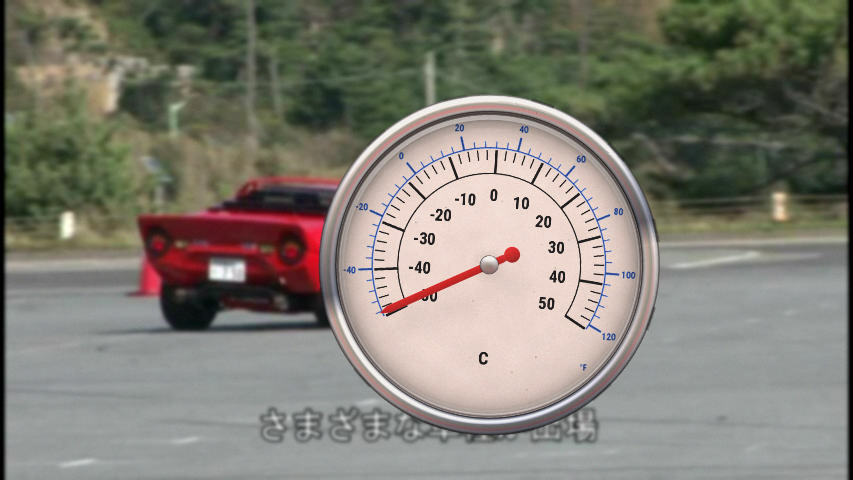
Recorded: -49 (°C)
